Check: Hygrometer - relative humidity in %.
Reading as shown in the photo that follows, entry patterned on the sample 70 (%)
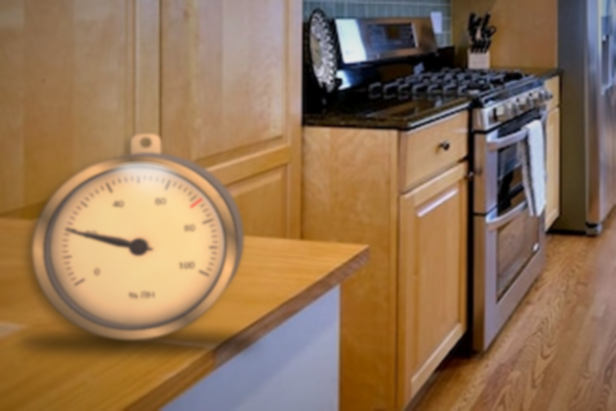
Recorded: 20 (%)
